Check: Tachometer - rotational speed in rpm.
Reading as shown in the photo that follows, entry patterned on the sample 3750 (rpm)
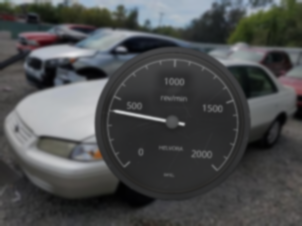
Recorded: 400 (rpm)
